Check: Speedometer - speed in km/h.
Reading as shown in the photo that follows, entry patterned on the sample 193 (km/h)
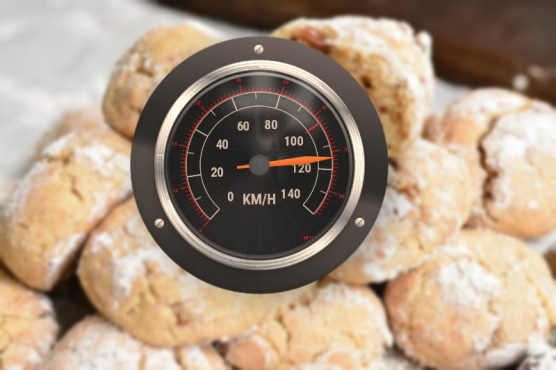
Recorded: 115 (km/h)
